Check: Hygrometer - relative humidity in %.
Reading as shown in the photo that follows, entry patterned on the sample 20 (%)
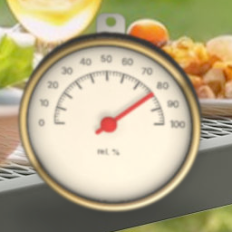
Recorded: 80 (%)
